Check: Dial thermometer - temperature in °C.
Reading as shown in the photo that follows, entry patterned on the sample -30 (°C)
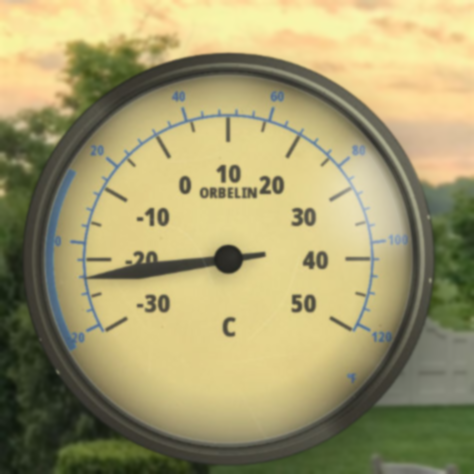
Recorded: -22.5 (°C)
